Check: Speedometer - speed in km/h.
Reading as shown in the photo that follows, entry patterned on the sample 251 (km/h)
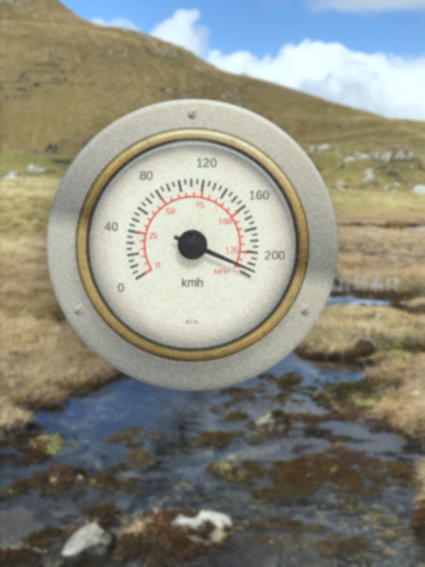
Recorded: 215 (km/h)
